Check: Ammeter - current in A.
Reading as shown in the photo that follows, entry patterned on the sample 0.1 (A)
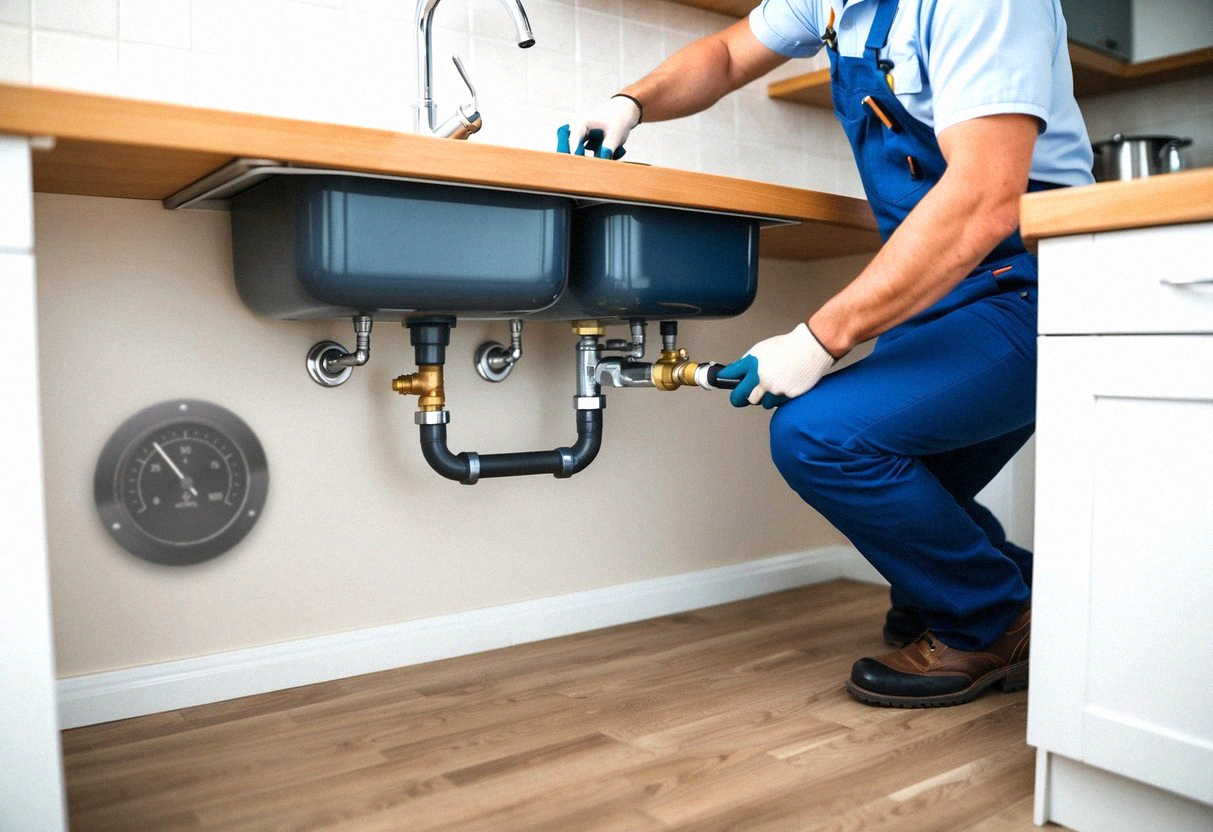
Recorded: 35 (A)
